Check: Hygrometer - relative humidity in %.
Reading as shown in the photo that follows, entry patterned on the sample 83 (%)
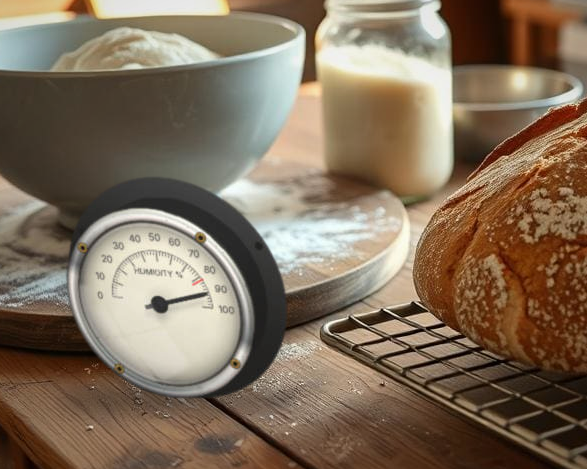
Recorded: 90 (%)
